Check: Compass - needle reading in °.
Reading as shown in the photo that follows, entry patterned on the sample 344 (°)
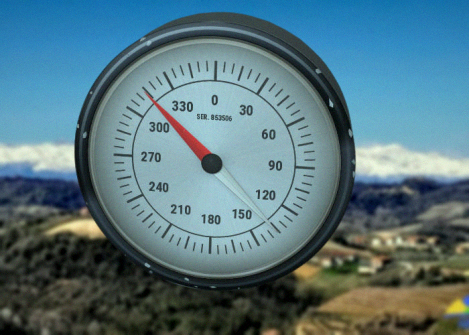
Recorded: 315 (°)
